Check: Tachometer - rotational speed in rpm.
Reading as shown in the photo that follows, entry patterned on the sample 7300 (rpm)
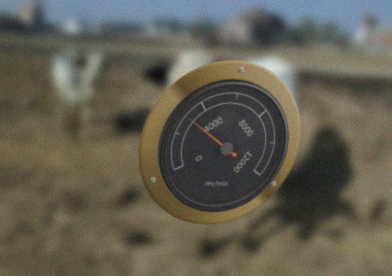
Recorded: 3000 (rpm)
